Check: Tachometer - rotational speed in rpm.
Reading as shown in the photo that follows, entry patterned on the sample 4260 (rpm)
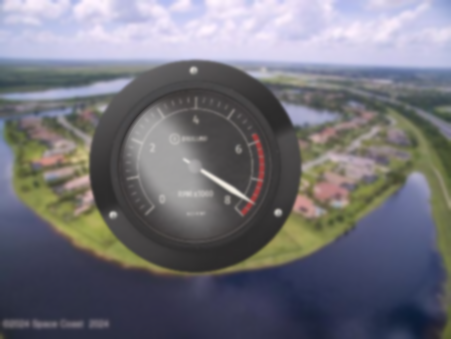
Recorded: 7600 (rpm)
